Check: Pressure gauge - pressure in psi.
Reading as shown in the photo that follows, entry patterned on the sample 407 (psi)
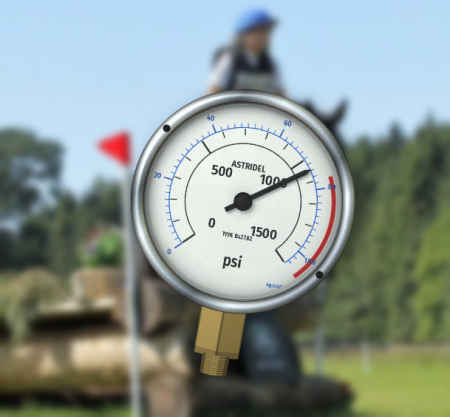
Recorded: 1050 (psi)
